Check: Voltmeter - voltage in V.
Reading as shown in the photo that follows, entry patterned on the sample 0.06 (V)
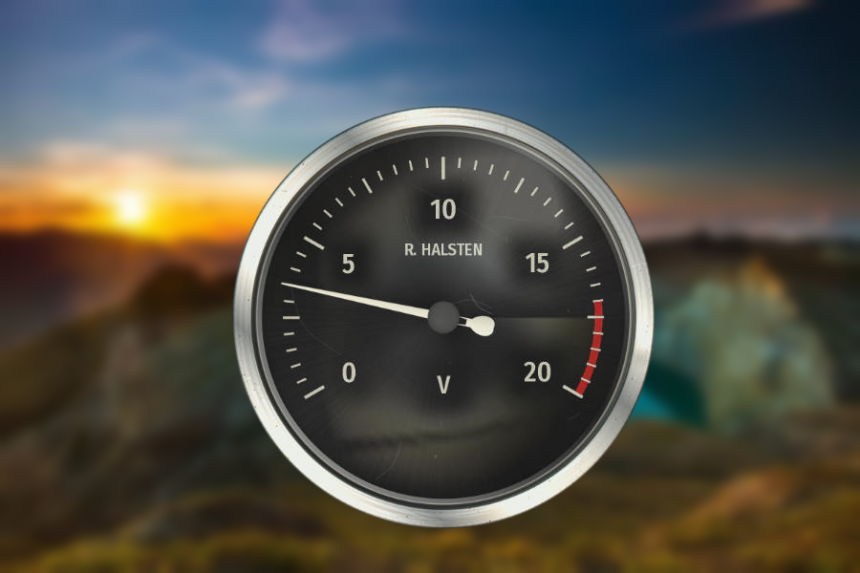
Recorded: 3.5 (V)
